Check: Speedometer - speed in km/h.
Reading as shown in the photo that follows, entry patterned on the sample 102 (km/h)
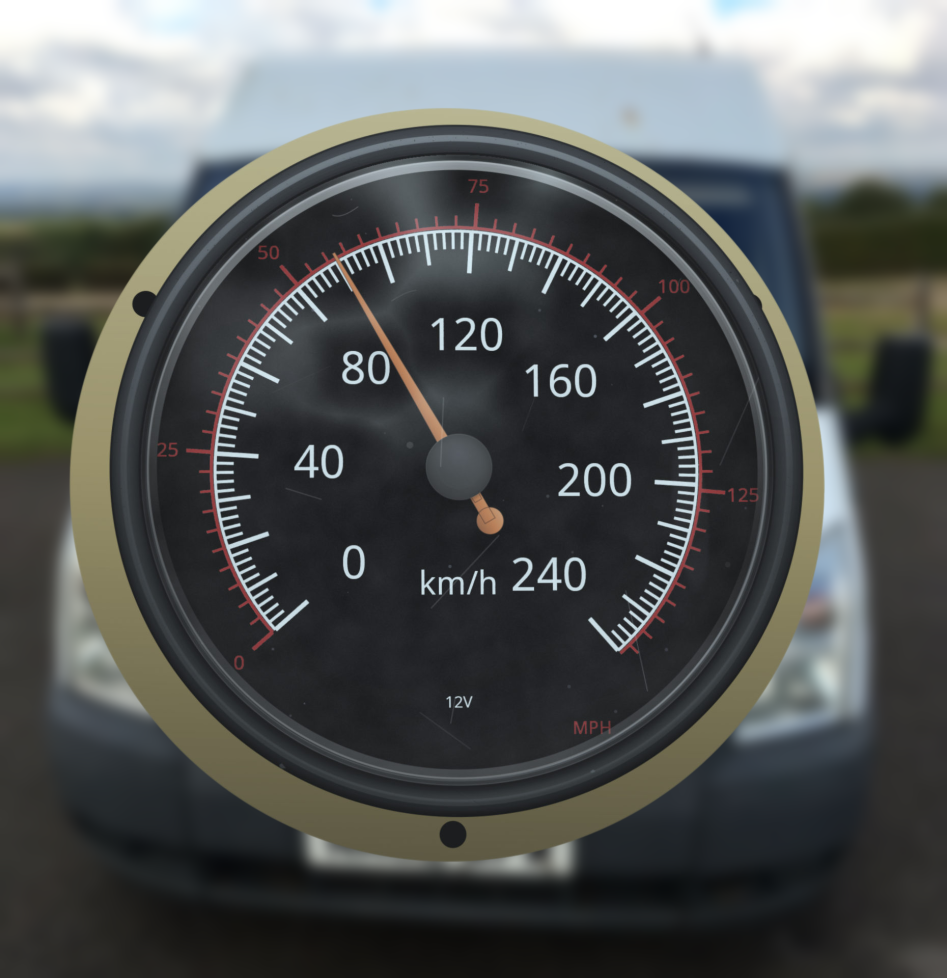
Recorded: 90 (km/h)
